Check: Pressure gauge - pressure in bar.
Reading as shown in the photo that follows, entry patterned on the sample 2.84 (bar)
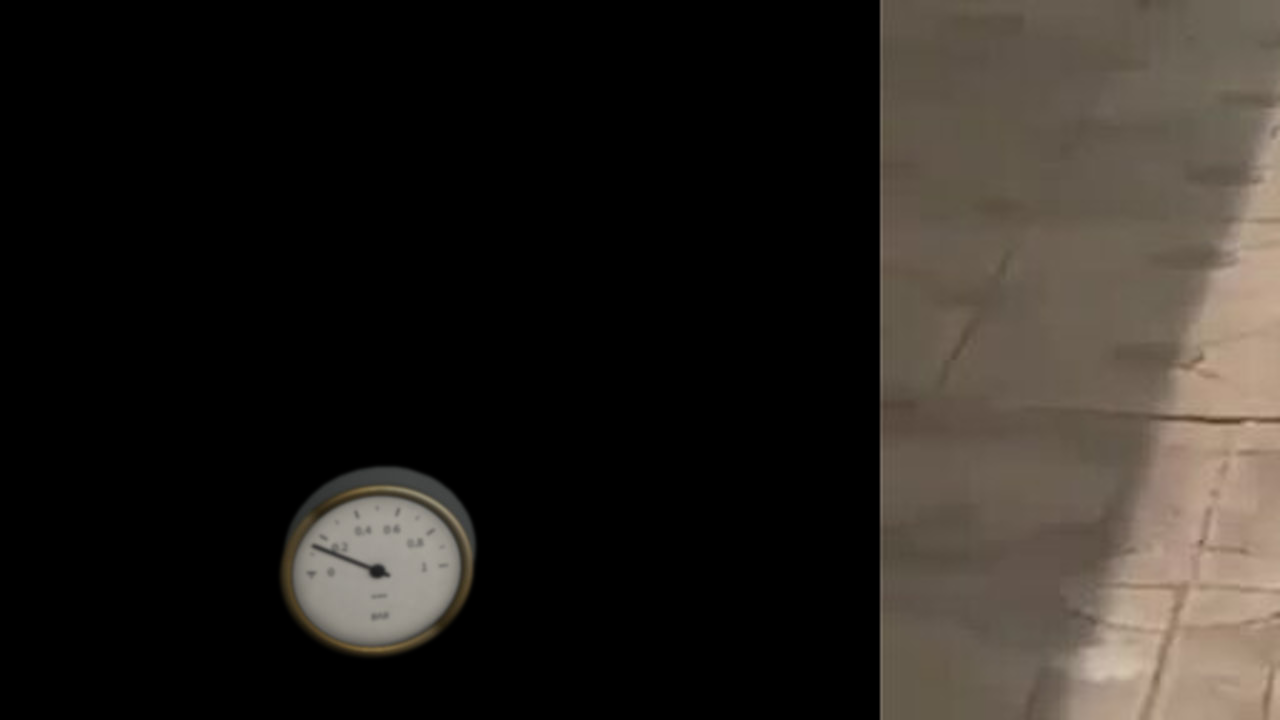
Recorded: 0.15 (bar)
